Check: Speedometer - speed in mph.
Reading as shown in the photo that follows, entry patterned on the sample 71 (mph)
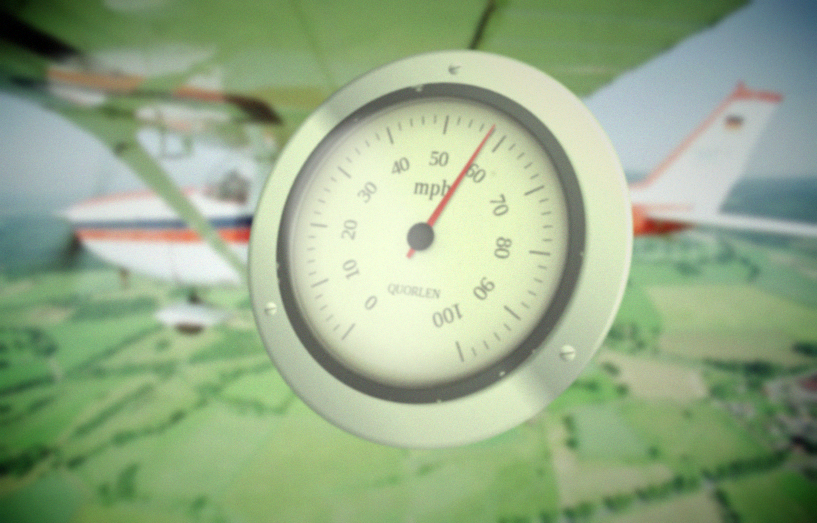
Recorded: 58 (mph)
